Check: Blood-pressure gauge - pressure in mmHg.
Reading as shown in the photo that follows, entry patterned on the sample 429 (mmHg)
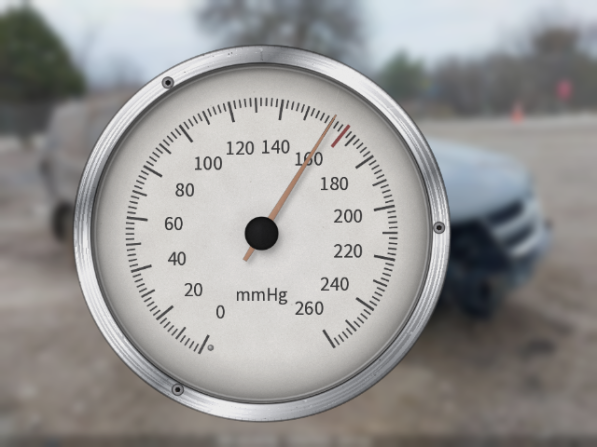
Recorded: 160 (mmHg)
